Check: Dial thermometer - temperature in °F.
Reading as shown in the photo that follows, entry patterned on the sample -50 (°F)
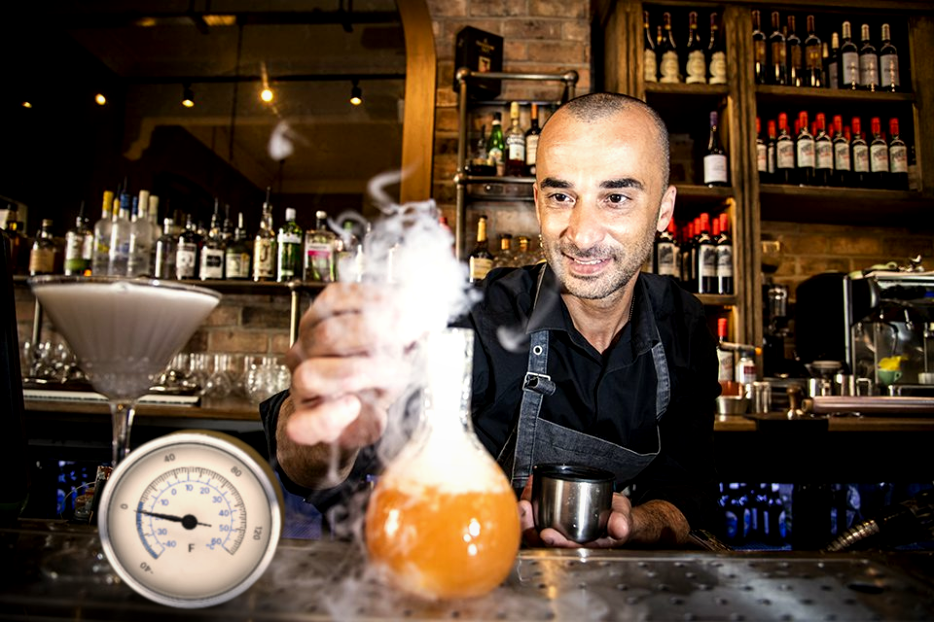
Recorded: 0 (°F)
